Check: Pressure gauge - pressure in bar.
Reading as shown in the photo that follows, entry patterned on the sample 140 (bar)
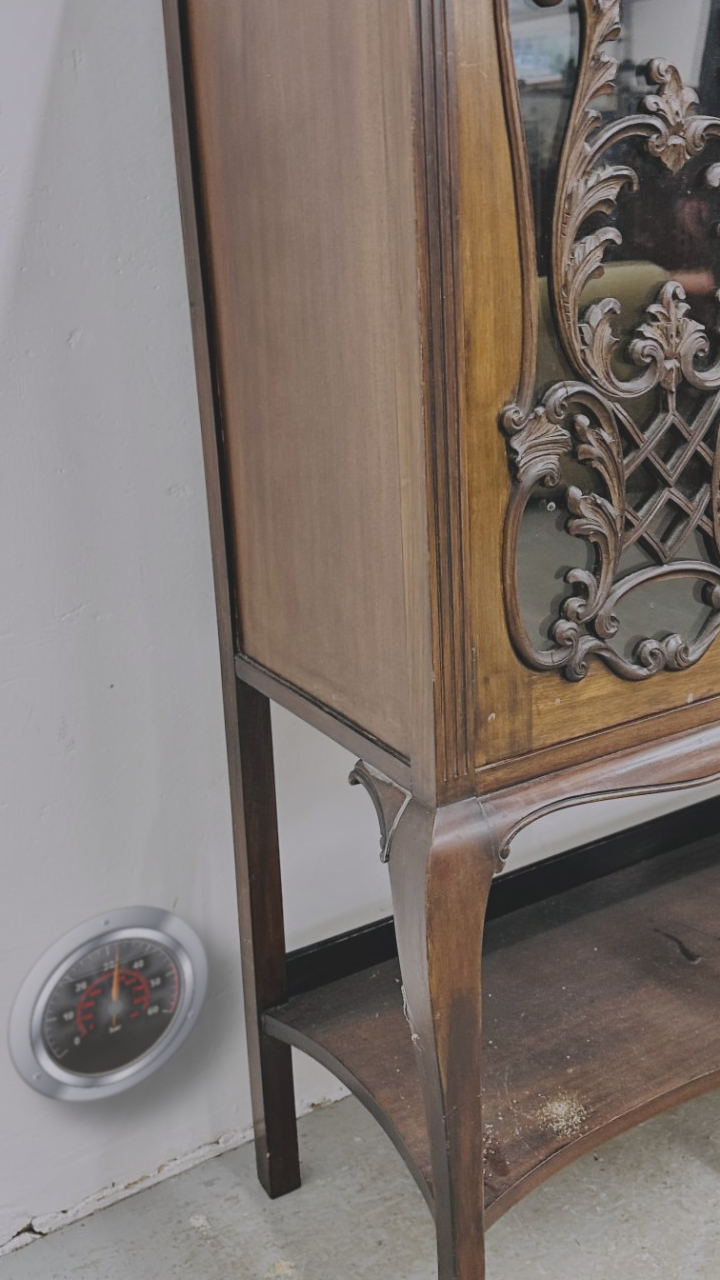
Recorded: 32 (bar)
